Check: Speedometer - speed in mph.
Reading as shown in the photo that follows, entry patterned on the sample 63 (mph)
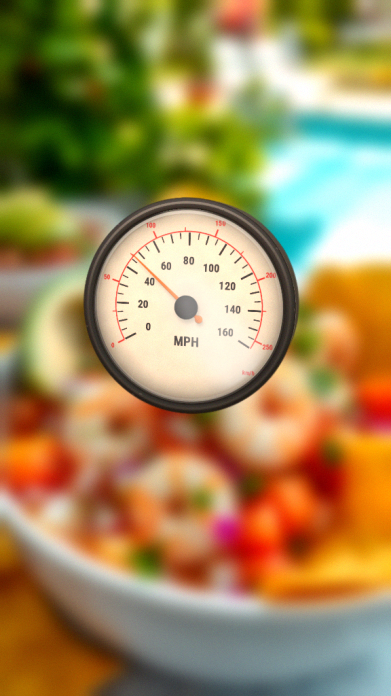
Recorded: 47.5 (mph)
